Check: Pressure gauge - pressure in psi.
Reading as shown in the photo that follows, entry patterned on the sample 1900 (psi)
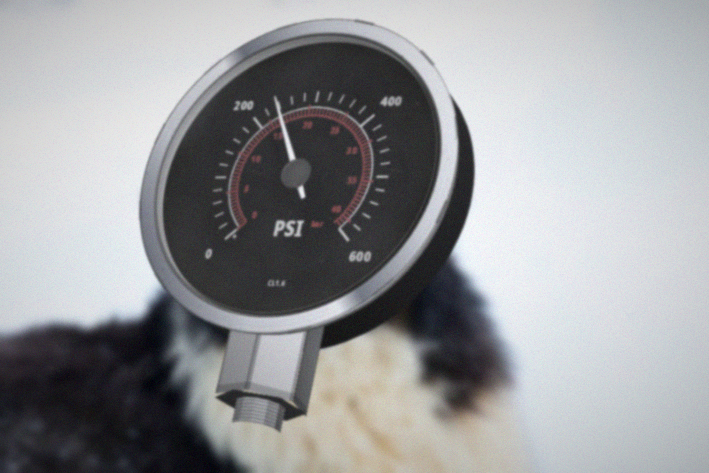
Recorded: 240 (psi)
